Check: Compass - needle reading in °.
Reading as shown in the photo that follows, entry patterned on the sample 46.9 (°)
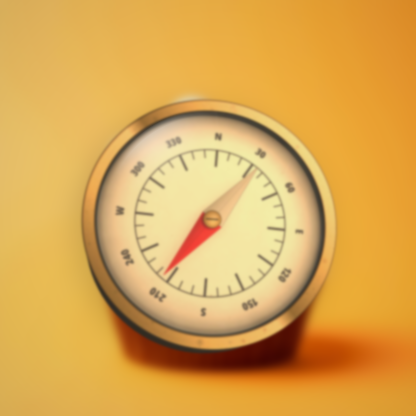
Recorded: 215 (°)
